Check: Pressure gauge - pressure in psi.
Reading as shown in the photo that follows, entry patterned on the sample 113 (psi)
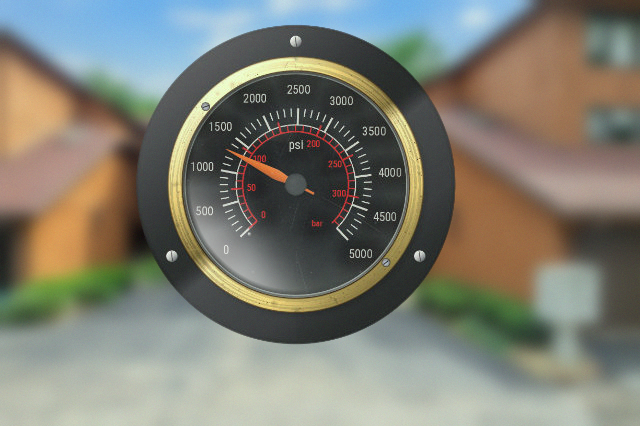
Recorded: 1300 (psi)
